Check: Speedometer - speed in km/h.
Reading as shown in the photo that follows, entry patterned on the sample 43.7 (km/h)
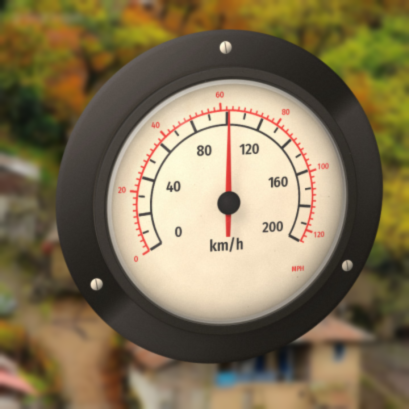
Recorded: 100 (km/h)
